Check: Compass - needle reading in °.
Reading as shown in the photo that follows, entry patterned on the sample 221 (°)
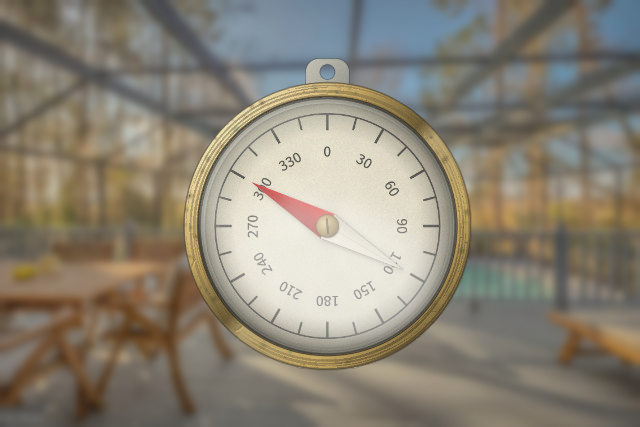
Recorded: 300 (°)
